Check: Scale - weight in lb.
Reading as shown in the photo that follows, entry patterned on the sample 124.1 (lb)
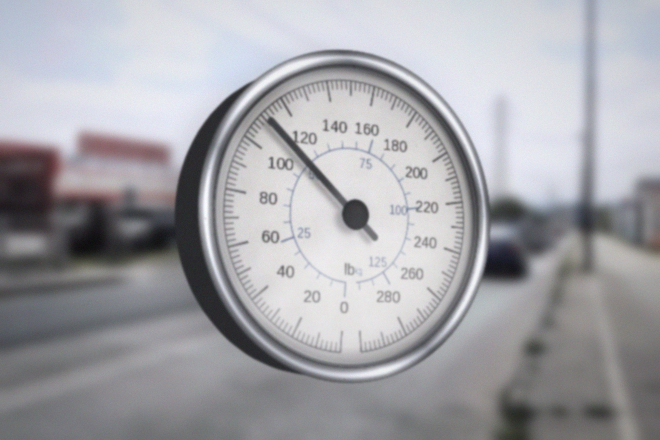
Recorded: 110 (lb)
